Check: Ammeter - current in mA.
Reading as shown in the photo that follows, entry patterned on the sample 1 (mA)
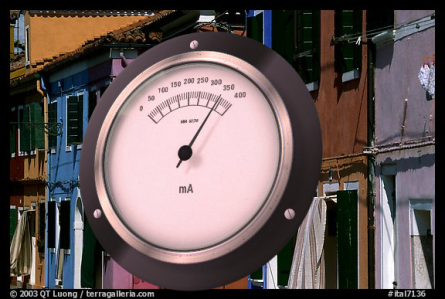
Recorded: 350 (mA)
